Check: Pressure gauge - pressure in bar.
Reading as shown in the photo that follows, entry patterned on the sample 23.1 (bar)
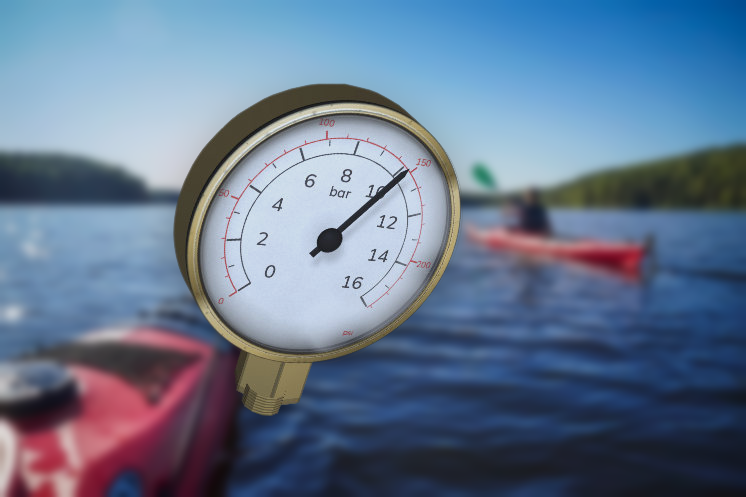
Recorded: 10 (bar)
